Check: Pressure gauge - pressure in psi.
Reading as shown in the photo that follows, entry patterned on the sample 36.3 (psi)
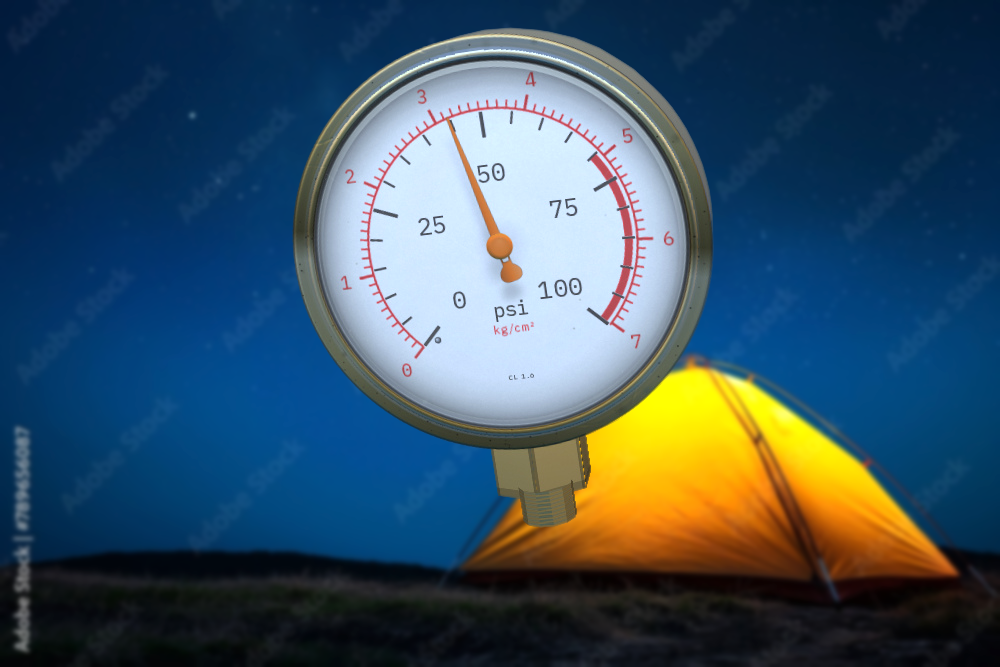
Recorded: 45 (psi)
